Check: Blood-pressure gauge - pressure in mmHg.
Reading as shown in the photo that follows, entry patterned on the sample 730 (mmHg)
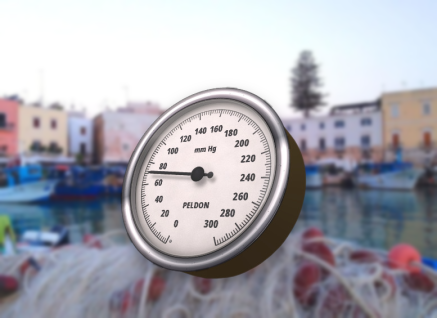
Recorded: 70 (mmHg)
